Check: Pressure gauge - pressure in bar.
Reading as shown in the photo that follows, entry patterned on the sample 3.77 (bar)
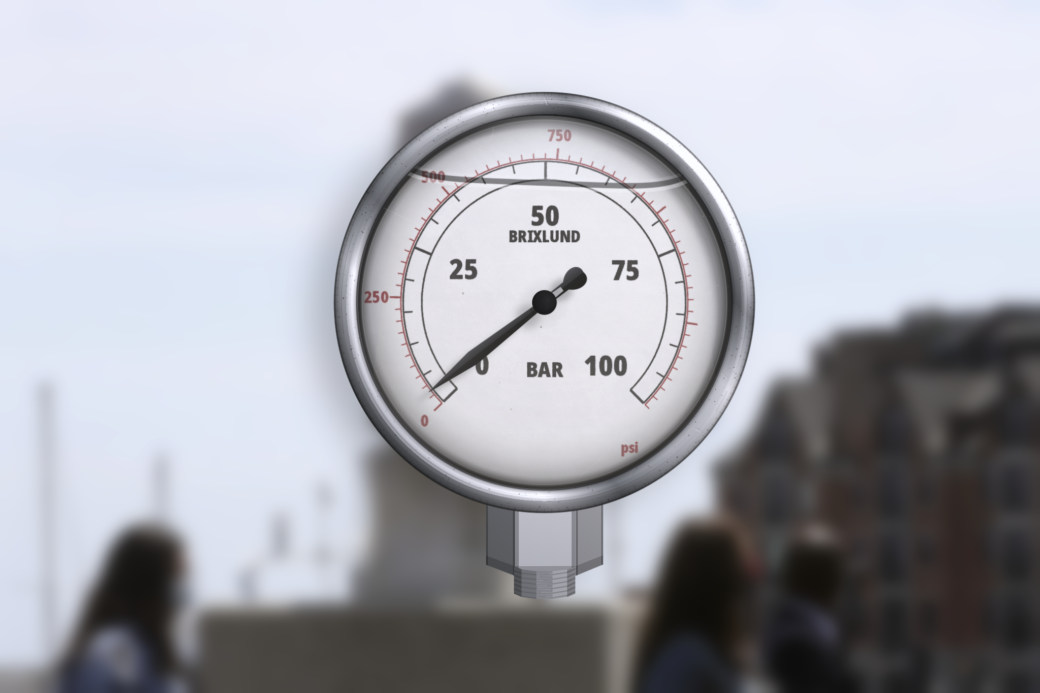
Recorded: 2.5 (bar)
